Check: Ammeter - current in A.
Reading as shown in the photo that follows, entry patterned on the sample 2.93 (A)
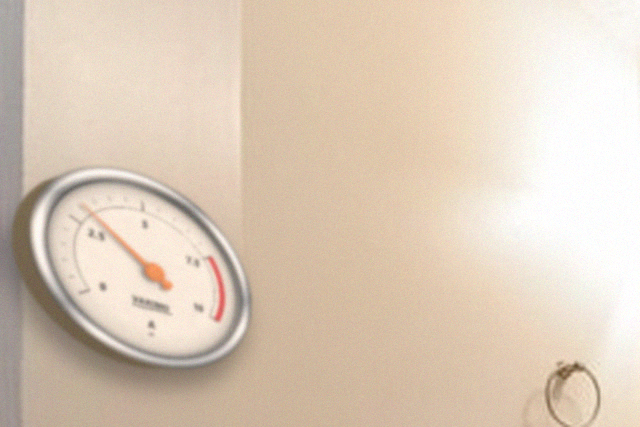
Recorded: 3 (A)
